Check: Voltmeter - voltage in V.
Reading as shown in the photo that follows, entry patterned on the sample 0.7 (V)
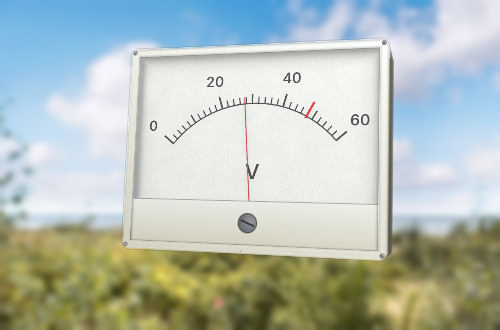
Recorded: 28 (V)
